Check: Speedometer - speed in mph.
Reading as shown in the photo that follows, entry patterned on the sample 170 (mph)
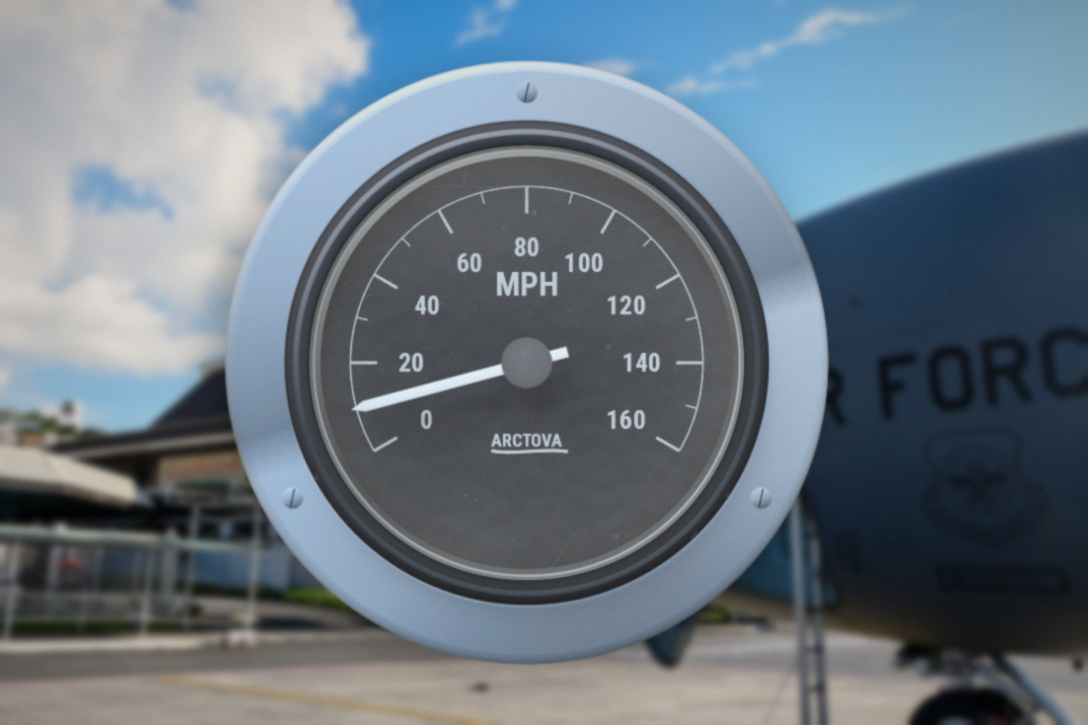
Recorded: 10 (mph)
